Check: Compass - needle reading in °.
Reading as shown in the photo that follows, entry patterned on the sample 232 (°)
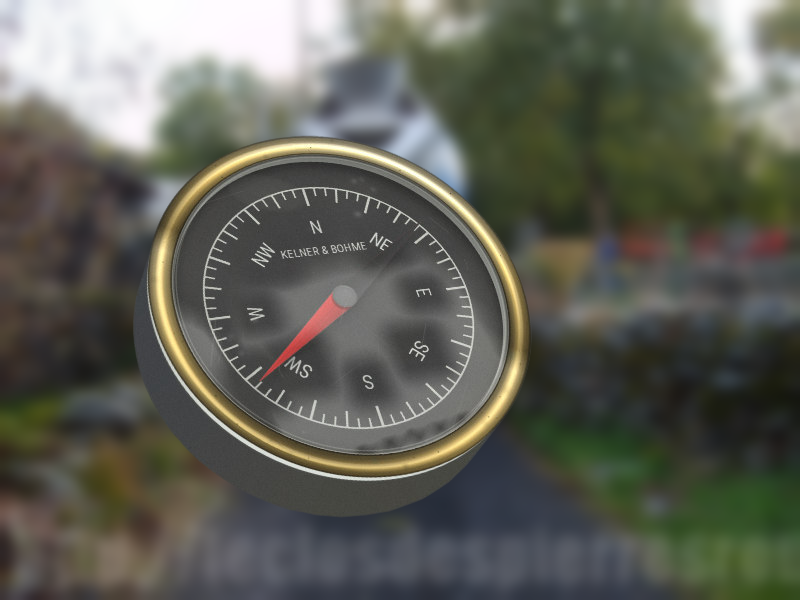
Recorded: 235 (°)
